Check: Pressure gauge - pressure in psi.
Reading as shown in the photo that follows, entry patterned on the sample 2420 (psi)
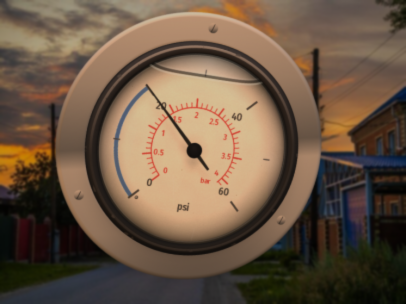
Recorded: 20 (psi)
